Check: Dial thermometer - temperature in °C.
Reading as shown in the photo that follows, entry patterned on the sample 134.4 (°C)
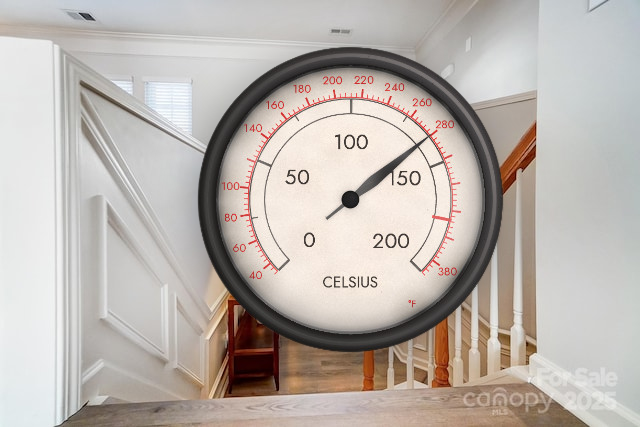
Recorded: 137.5 (°C)
